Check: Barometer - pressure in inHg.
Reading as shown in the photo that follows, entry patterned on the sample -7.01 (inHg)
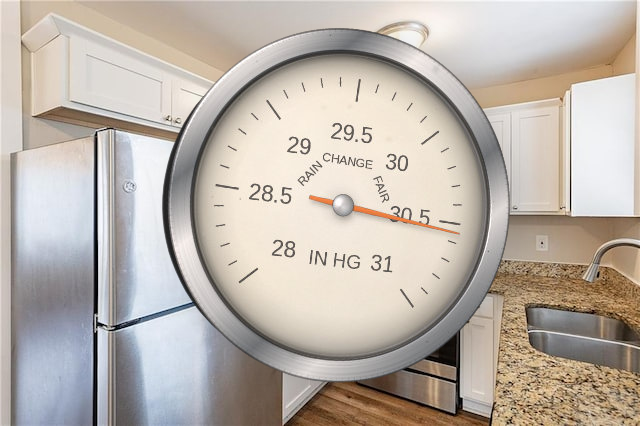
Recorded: 30.55 (inHg)
